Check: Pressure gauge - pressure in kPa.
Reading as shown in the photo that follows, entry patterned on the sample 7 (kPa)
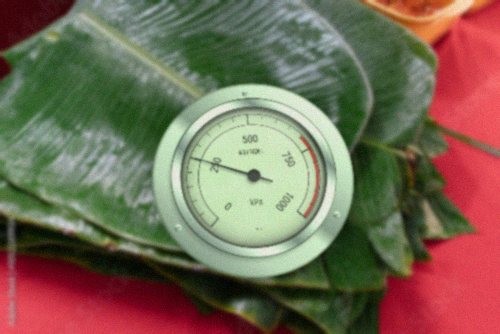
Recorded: 250 (kPa)
